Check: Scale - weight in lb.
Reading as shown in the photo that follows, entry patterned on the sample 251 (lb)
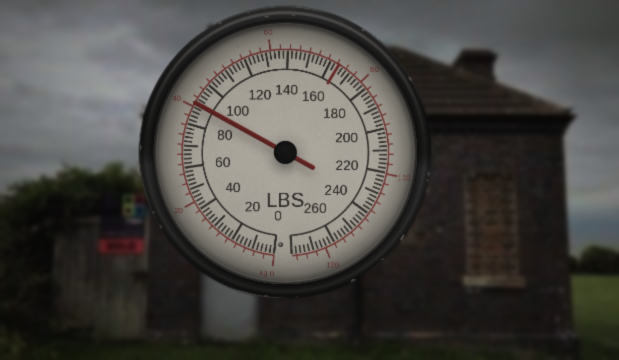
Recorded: 90 (lb)
